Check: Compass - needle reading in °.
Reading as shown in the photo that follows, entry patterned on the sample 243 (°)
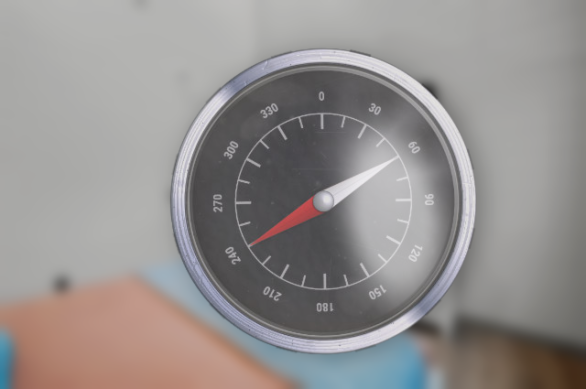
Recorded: 240 (°)
